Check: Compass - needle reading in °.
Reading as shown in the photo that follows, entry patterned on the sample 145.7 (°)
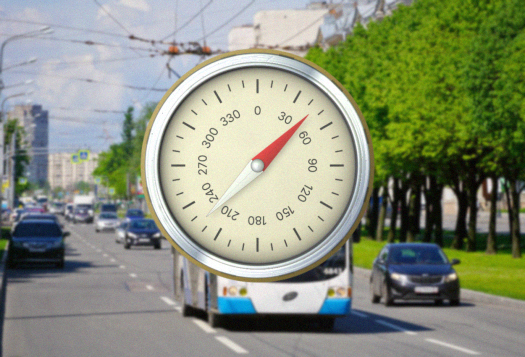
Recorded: 45 (°)
